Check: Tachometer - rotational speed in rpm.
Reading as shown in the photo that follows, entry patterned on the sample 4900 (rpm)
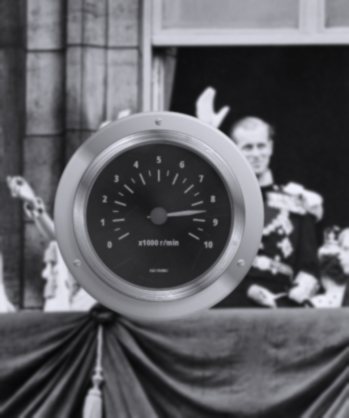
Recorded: 8500 (rpm)
